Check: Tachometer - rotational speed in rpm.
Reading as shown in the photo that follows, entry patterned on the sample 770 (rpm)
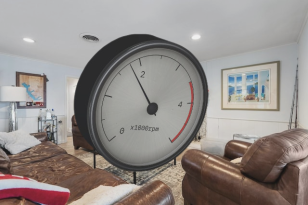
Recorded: 1750 (rpm)
